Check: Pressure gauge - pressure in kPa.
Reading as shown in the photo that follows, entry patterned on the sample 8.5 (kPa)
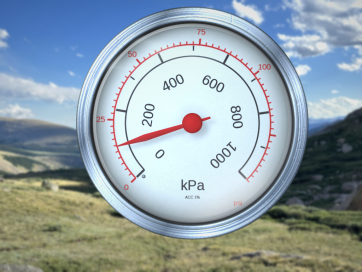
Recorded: 100 (kPa)
